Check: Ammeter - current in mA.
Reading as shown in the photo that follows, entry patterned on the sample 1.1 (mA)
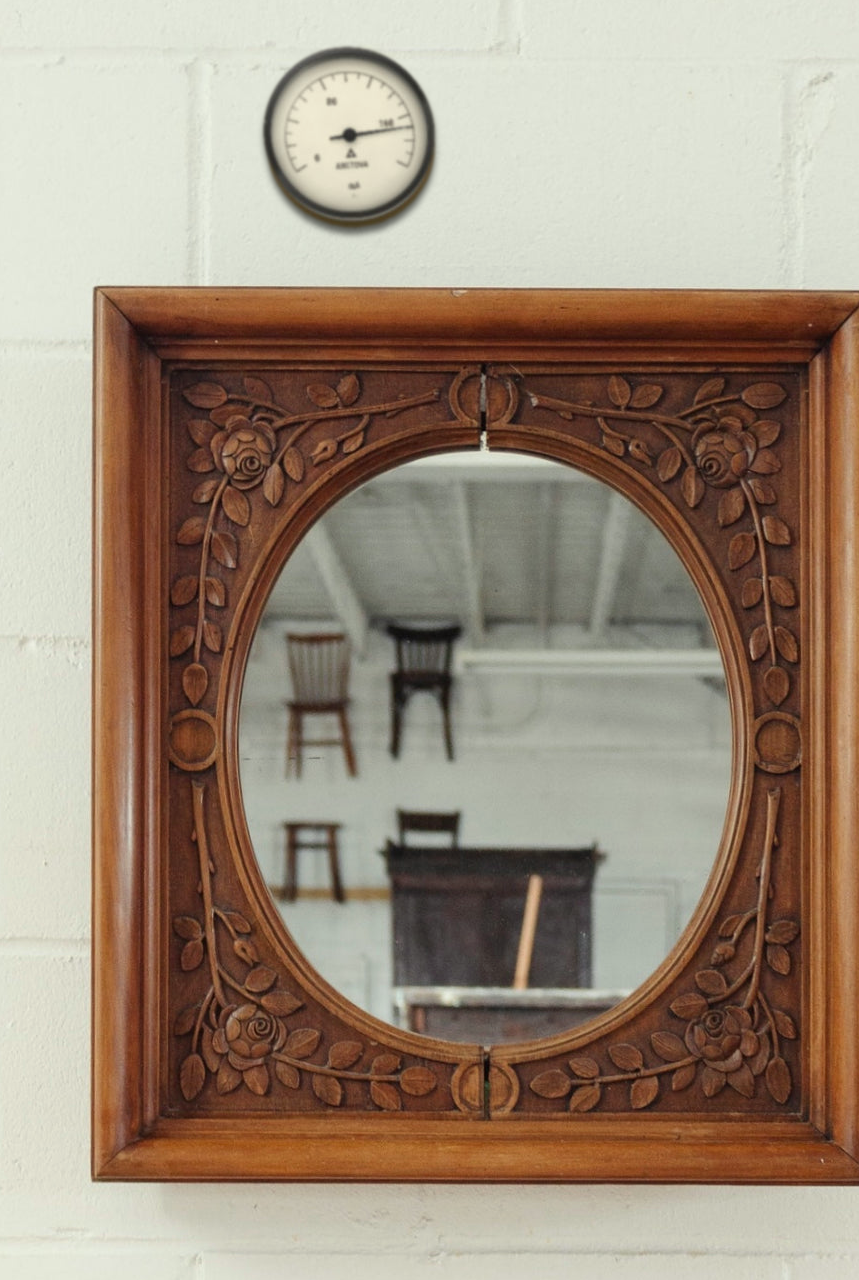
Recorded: 170 (mA)
